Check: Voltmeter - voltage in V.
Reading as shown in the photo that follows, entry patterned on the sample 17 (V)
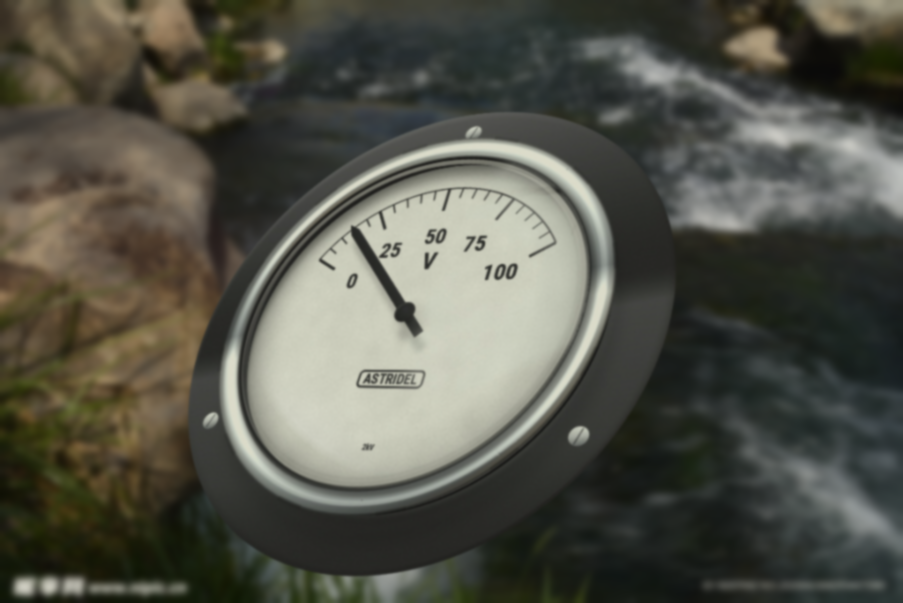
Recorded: 15 (V)
